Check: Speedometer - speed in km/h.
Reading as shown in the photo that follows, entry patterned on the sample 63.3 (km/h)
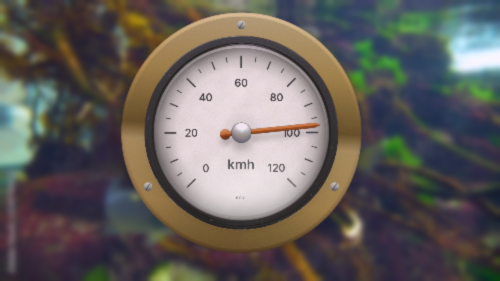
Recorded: 97.5 (km/h)
